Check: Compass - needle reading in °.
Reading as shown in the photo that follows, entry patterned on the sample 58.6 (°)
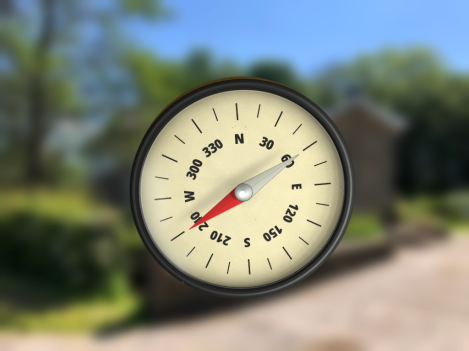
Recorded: 240 (°)
